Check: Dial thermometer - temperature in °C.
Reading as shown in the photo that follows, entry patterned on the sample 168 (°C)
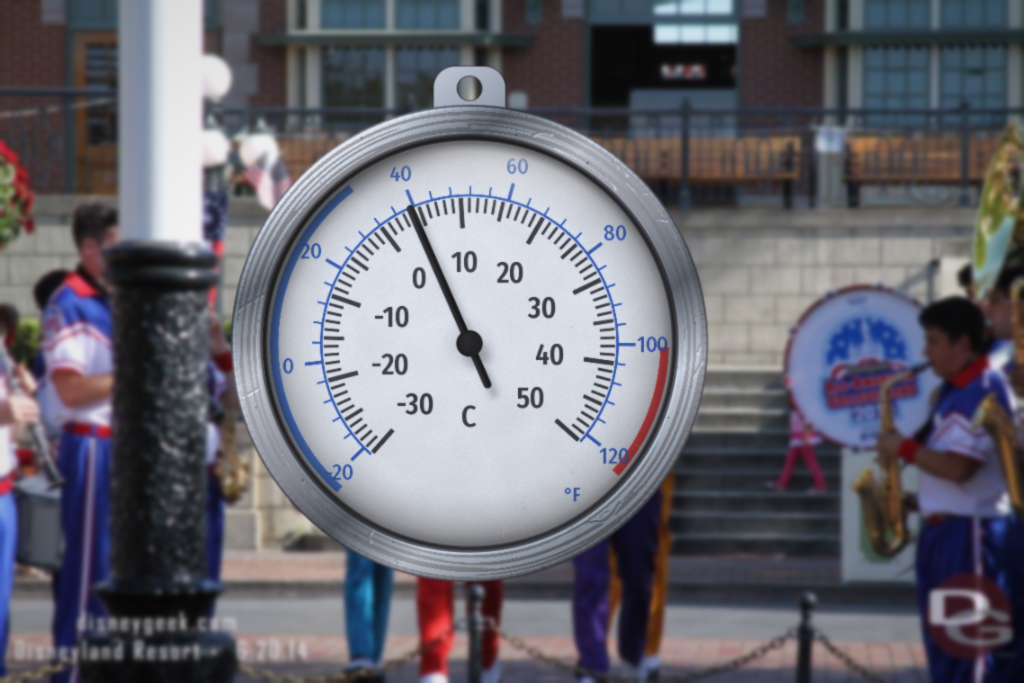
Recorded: 4 (°C)
